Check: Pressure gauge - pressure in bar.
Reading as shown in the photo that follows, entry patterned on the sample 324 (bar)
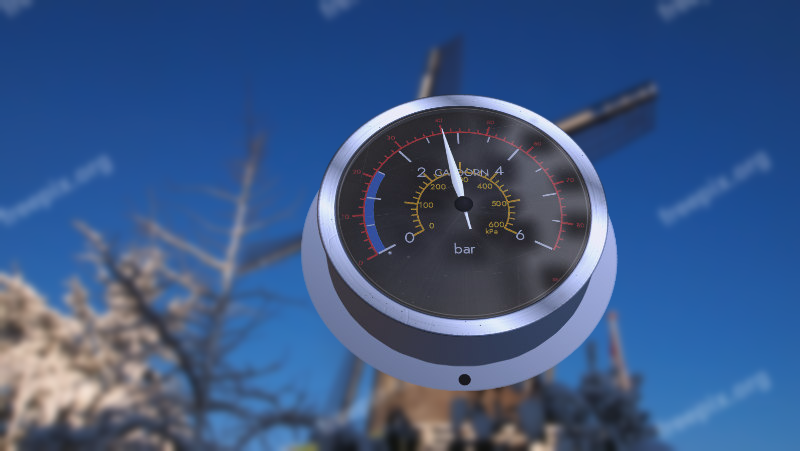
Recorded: 2.75 (bar)
